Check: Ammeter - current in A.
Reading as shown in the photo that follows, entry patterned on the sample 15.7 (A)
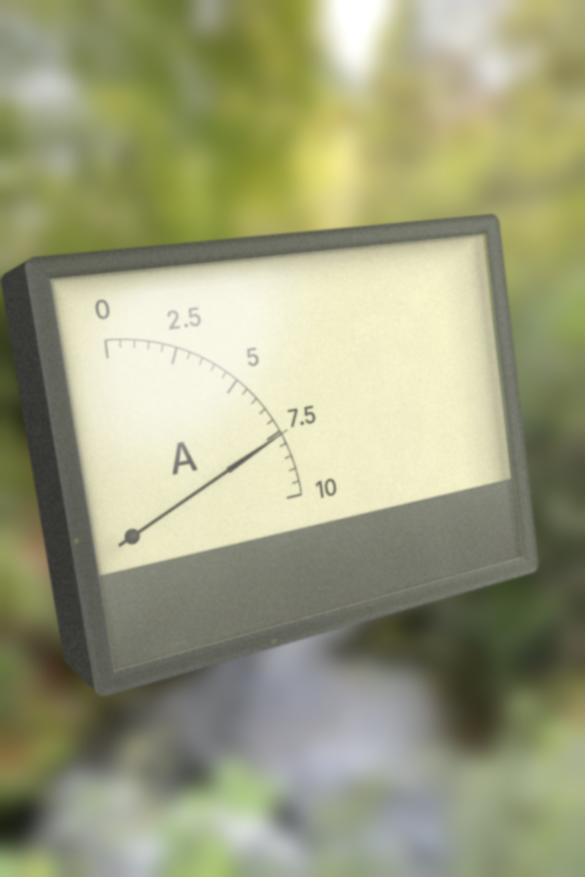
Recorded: 7.5 (A)
